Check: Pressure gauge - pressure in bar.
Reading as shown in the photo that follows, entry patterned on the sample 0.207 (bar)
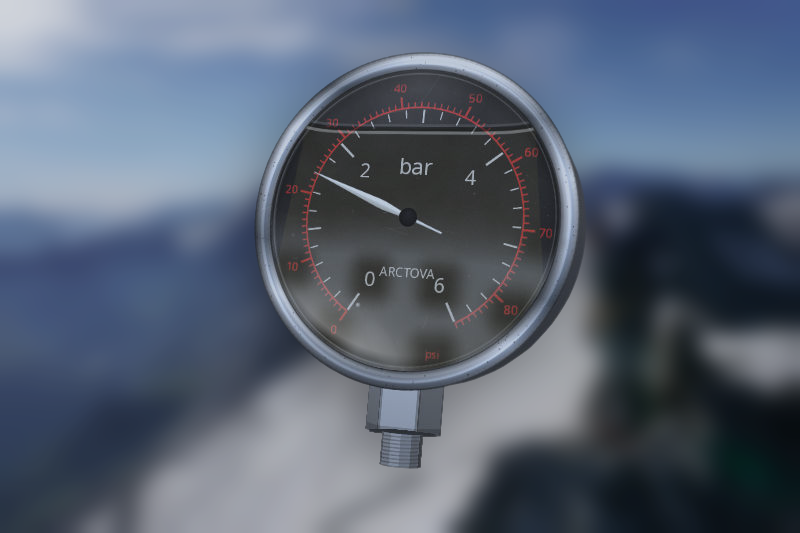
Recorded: 1.6 (bar)
